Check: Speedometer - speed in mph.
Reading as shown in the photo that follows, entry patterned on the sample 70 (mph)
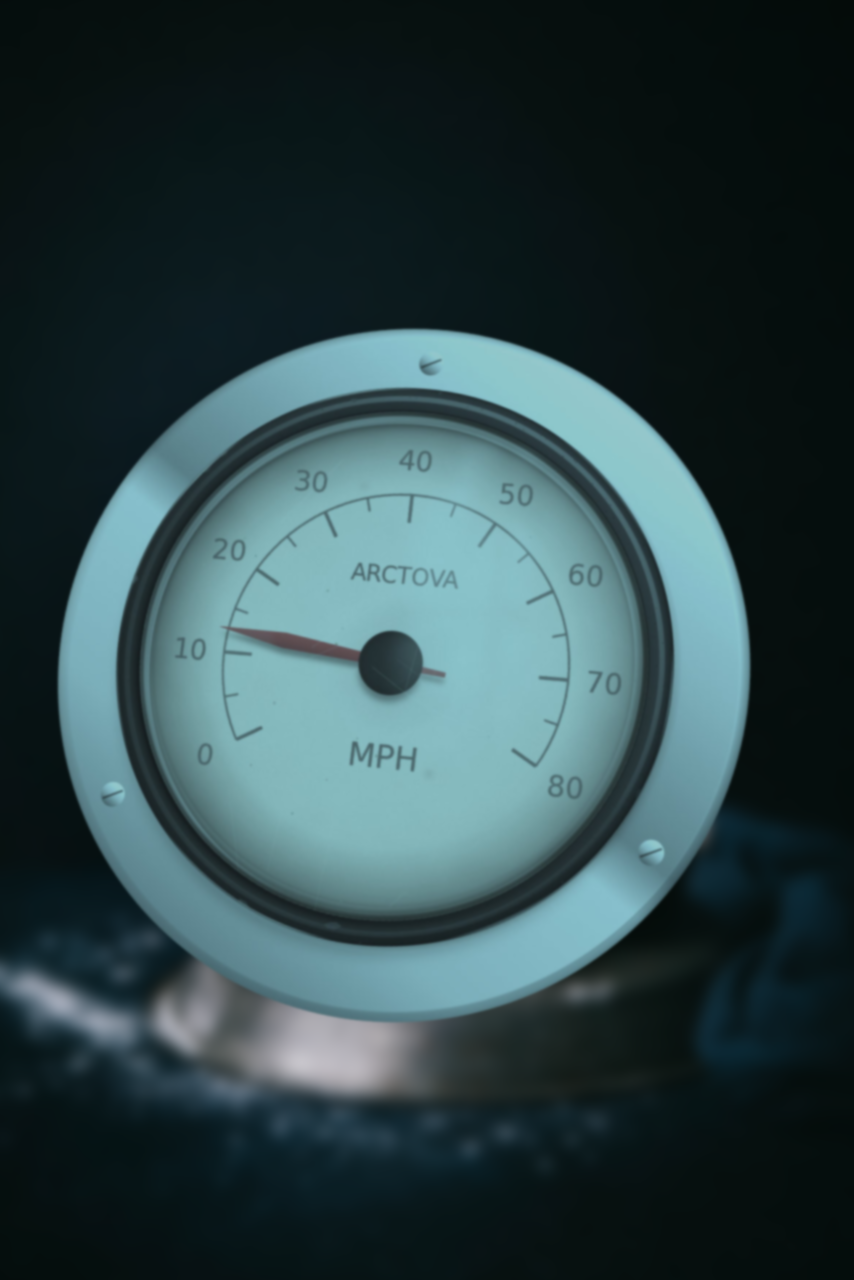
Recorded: 12.5 (mph)
